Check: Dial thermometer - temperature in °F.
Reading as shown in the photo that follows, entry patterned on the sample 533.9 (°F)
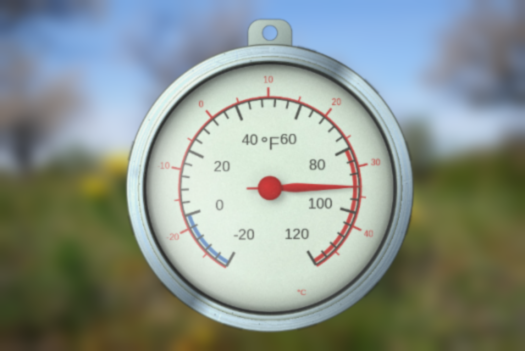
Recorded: 92 (°F)
